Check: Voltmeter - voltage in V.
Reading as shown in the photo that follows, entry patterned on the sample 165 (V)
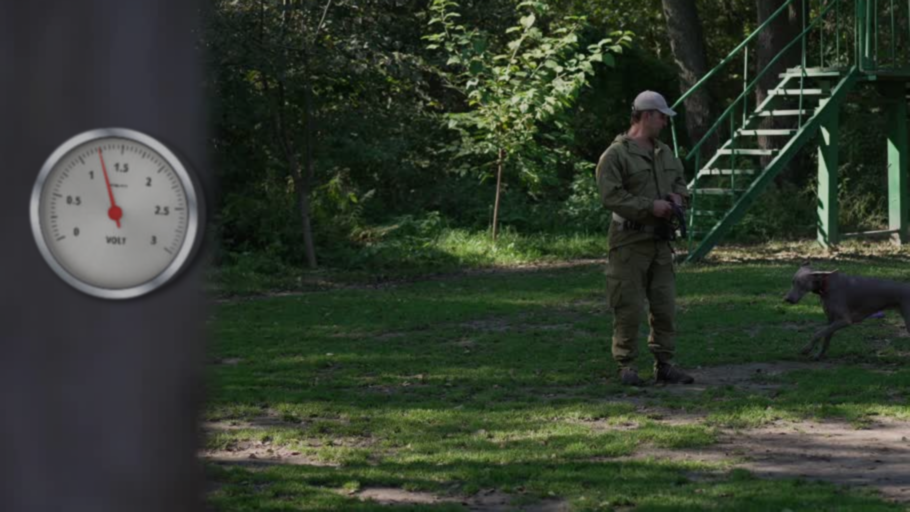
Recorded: 1.25 (V)
